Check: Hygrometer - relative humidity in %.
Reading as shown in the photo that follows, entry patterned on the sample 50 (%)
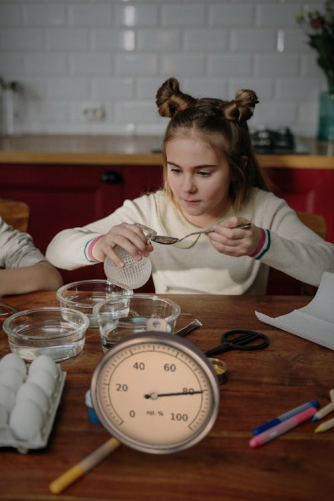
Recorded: 80 (%)
